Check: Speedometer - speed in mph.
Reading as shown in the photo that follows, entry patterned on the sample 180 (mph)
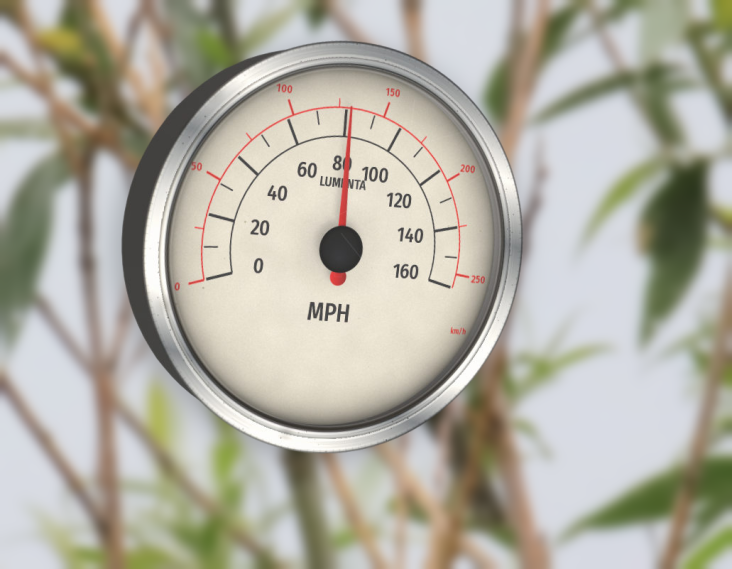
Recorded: 80 (mph)
